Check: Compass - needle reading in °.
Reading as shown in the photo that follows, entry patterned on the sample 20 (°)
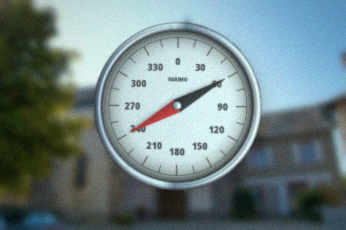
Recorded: 240 (°)
